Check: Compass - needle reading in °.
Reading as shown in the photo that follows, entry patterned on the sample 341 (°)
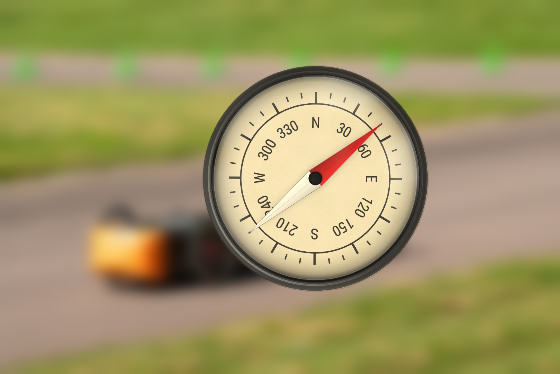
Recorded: 50 (°)
